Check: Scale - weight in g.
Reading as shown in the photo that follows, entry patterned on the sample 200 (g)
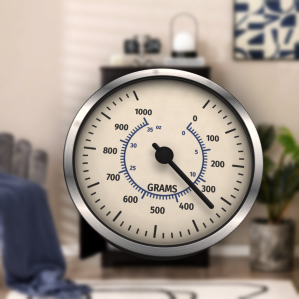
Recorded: 340 (g)
